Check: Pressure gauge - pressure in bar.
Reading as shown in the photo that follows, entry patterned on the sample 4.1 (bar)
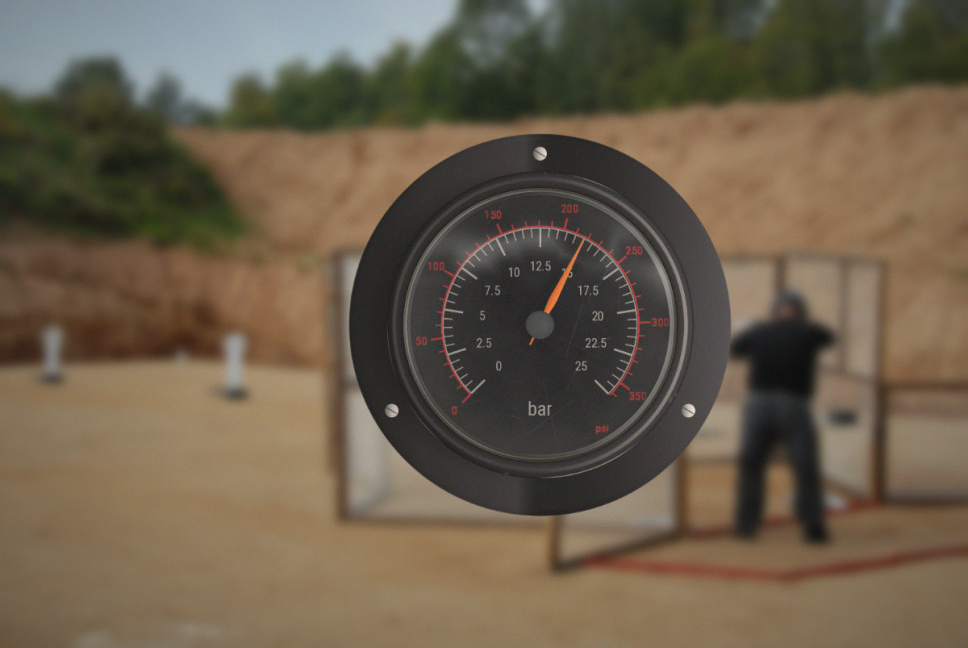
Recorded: 15 (bar)
